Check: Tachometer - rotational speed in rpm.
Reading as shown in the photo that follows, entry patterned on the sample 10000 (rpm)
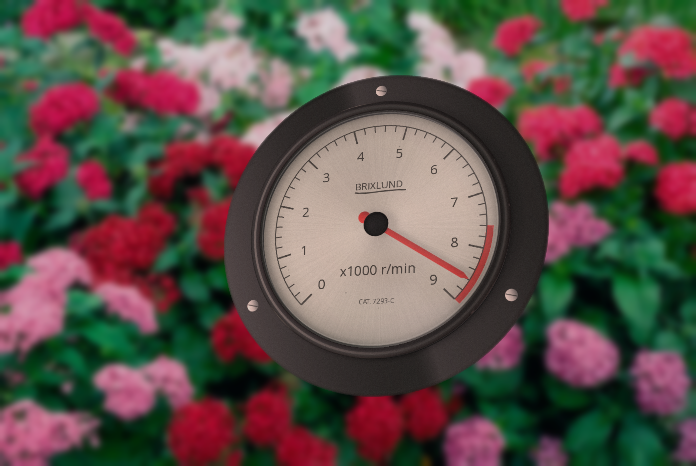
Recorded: 8600 (rpm)
